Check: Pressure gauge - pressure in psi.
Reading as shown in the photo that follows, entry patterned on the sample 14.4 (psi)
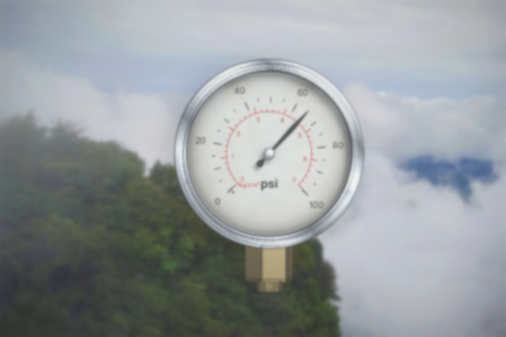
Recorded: 65 (psi)
